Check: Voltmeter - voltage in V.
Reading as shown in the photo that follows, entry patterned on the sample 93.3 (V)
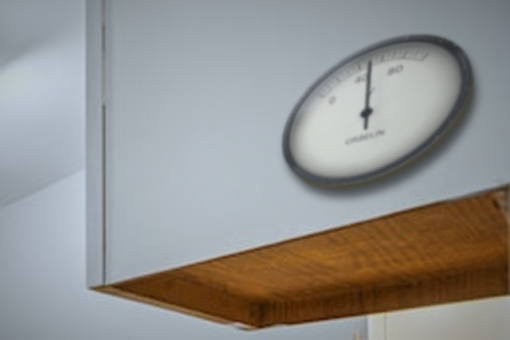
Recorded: 50 (V)
